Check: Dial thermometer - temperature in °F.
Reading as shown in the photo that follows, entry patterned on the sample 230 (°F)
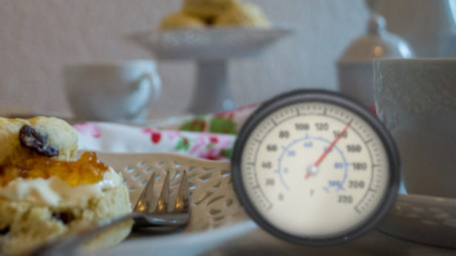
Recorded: 140 (°F)
